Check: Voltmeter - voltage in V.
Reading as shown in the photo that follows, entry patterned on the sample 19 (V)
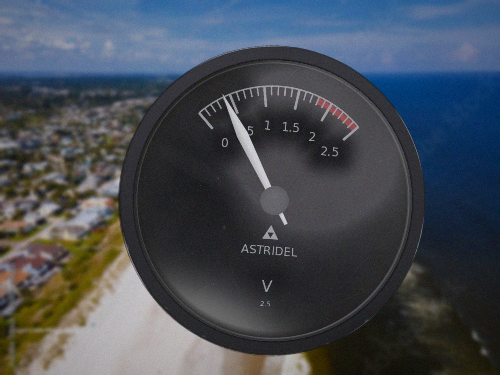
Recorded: 0.4 (V)
